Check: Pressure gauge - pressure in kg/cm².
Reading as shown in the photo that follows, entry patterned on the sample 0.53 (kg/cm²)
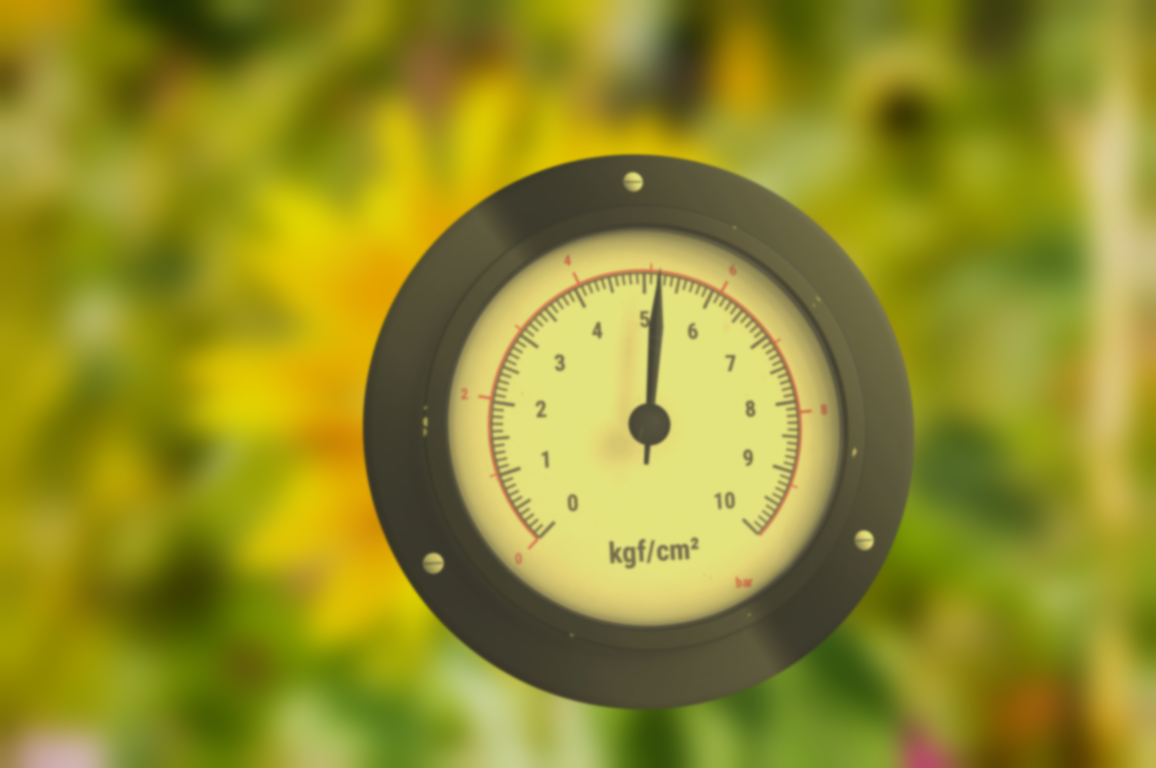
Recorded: 5.2 (kg/cm²)
